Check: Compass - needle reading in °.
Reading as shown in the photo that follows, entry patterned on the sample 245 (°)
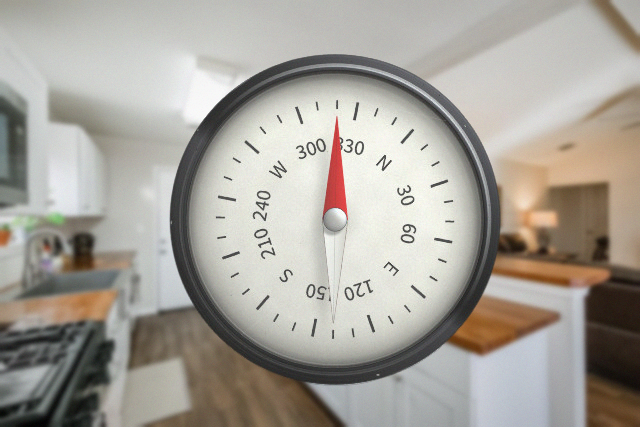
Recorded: 320 (°)
